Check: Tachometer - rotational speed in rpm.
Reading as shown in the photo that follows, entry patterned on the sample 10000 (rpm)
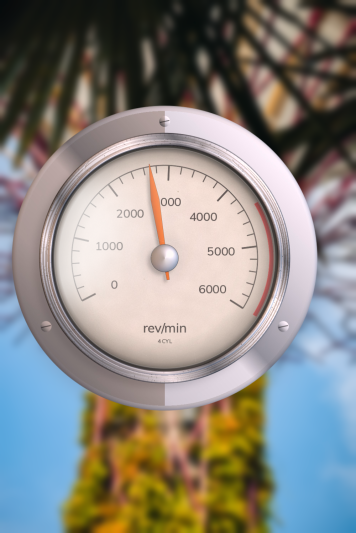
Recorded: 2700 (rpm)
